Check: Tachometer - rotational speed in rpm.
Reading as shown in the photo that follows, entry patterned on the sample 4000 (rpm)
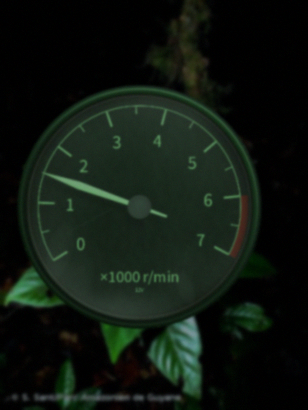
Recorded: 1500 (rpm)
